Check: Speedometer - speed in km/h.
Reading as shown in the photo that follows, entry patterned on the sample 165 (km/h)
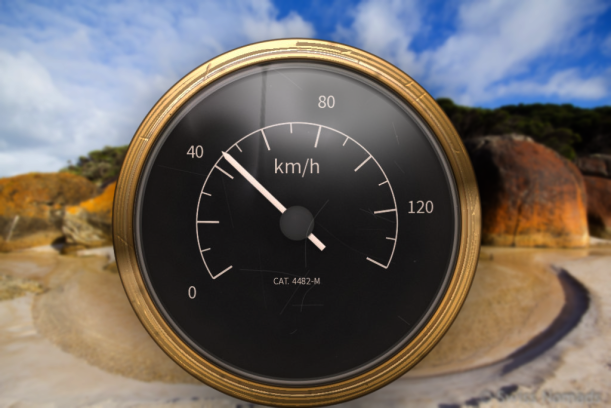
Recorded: 45 (km/h)
